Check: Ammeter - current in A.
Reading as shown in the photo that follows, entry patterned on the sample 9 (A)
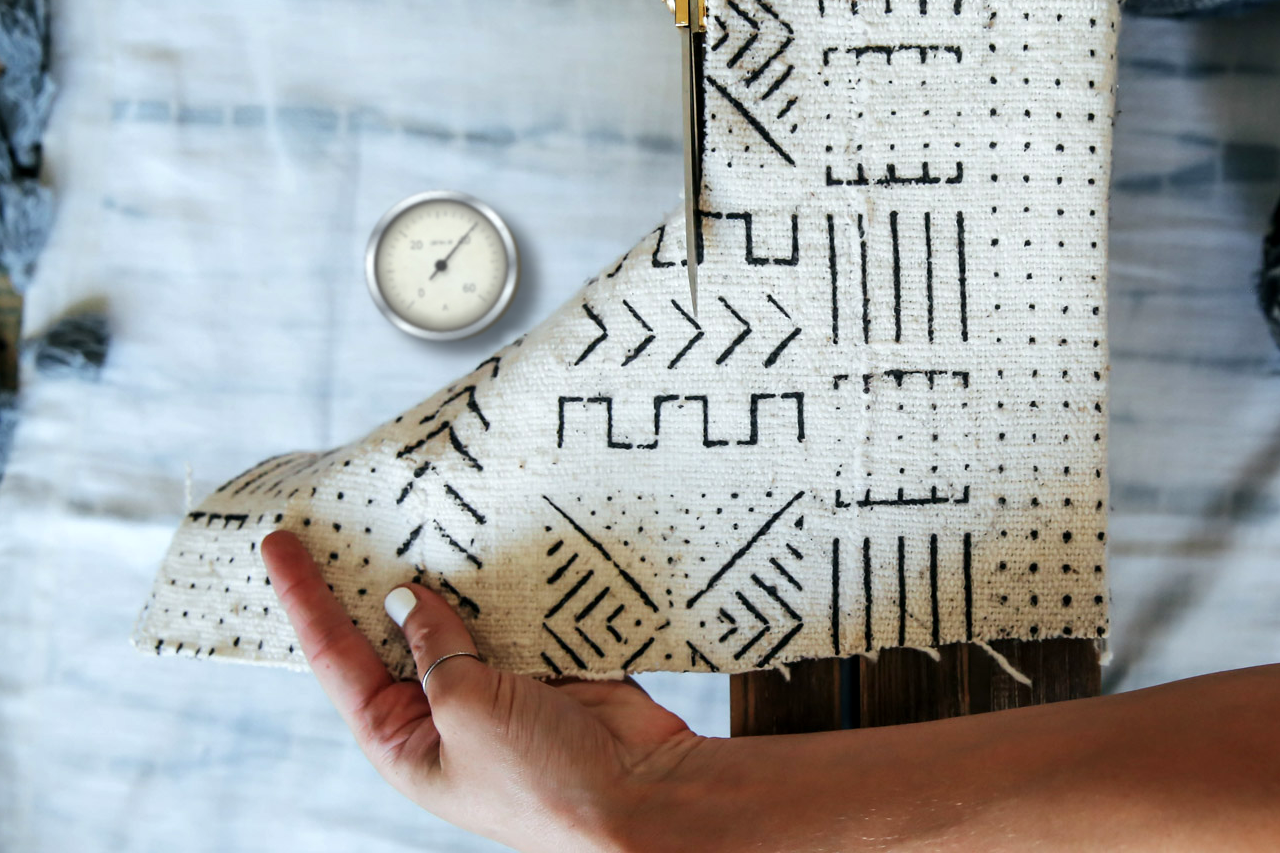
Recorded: 40 (A)
